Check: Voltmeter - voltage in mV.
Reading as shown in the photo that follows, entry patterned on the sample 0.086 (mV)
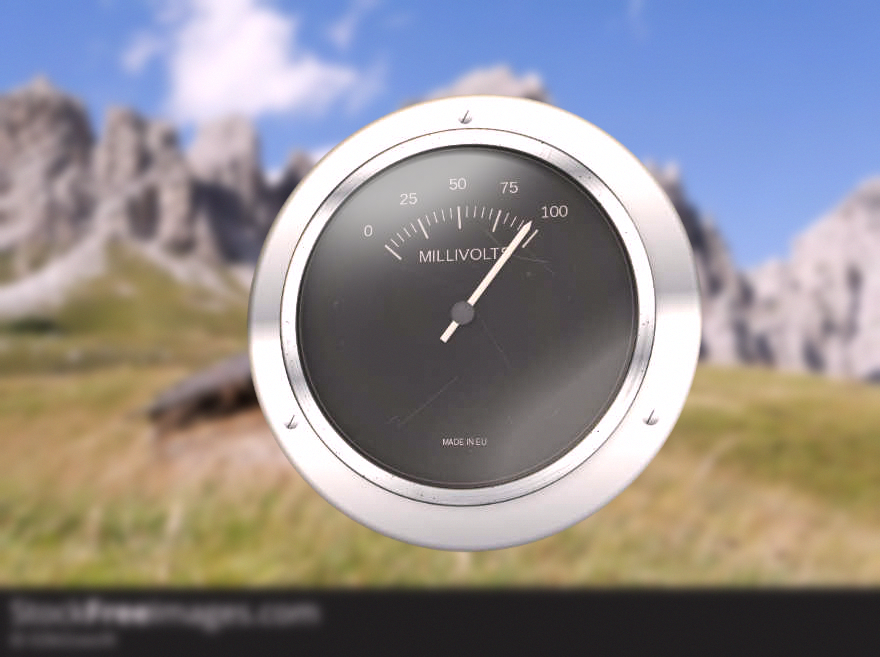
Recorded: 95 (mV)
